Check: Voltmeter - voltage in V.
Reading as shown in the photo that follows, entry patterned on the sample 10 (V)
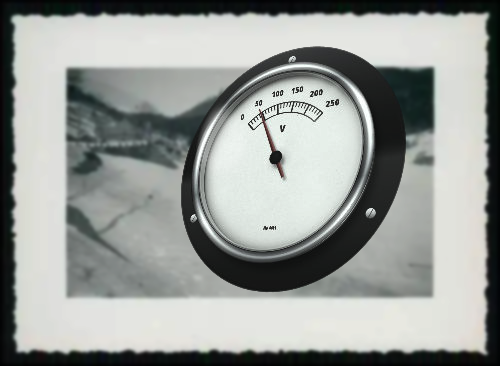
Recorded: 50 (V)
